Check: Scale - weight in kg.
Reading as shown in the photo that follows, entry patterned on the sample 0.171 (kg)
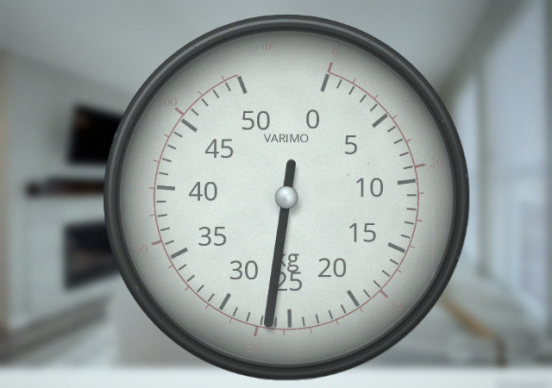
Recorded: 26.5 (kg)
